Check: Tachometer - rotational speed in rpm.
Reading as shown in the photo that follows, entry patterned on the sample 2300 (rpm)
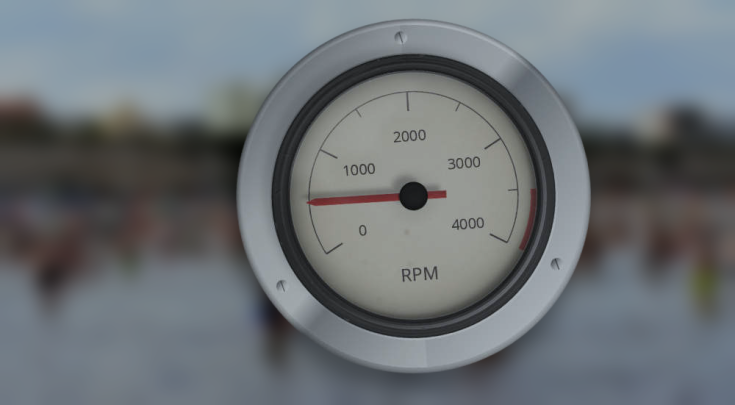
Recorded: 500 (rpm)
